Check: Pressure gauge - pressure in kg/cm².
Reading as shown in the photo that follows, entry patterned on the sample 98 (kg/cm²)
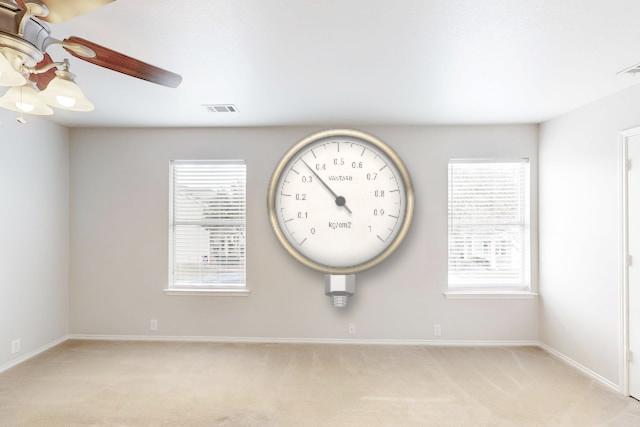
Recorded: 0.35 (kg/cm²)
